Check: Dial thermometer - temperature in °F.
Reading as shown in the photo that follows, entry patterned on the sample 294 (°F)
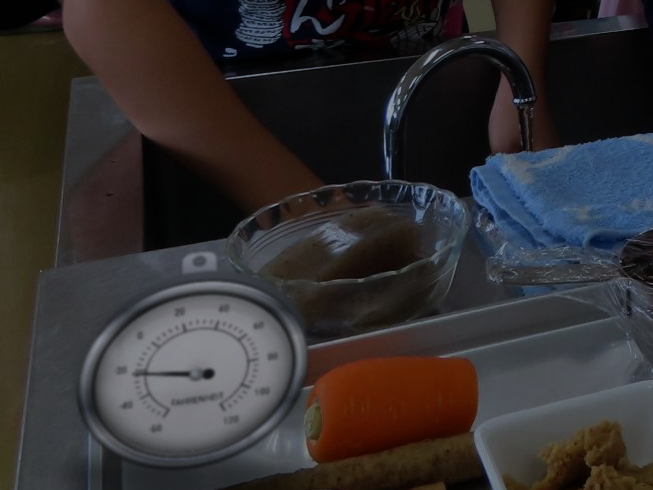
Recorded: -20 (°F)
